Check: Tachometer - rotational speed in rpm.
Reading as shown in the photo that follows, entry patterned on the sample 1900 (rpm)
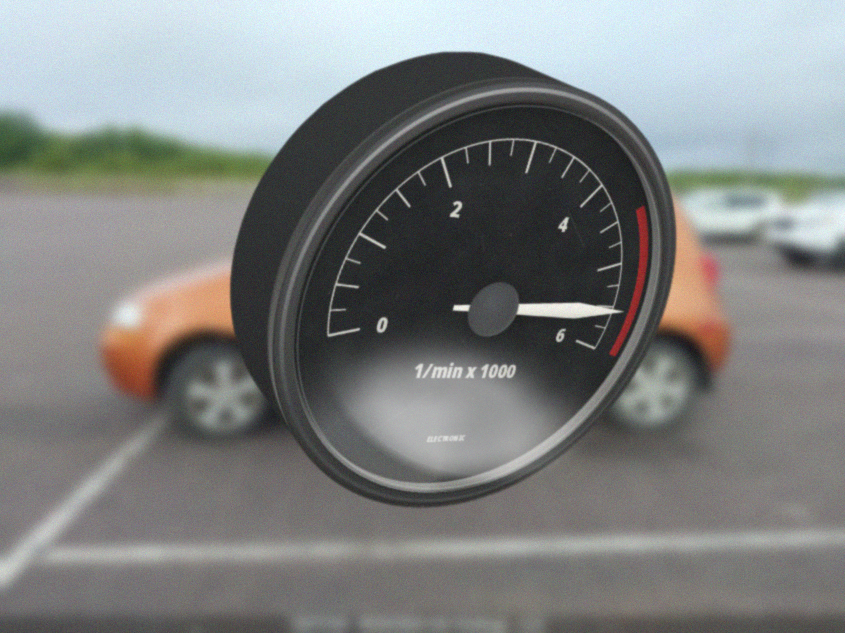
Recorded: 5500 (rpm)
